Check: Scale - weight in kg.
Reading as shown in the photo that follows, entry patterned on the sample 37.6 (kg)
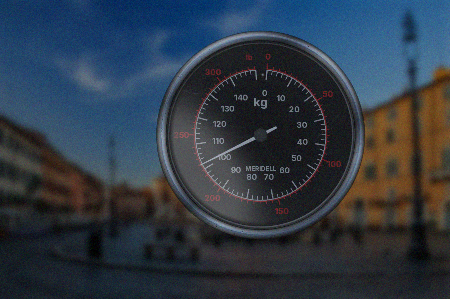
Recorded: 102 (kg)
